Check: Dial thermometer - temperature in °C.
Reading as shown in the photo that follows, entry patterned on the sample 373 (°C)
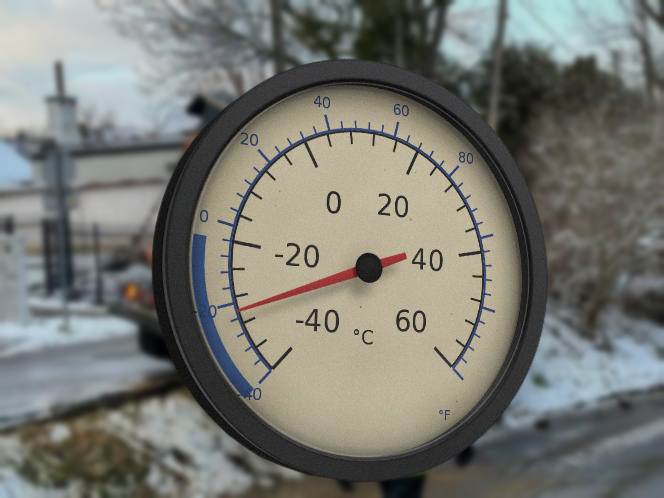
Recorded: -30 (°C)
